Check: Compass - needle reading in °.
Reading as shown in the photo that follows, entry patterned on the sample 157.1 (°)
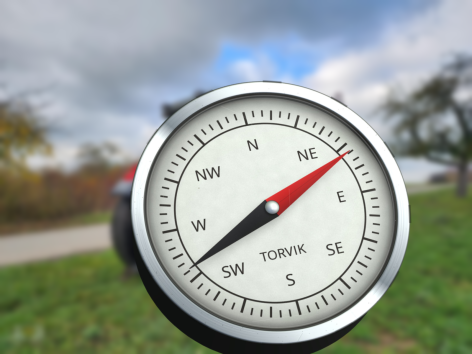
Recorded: 65 (°)
